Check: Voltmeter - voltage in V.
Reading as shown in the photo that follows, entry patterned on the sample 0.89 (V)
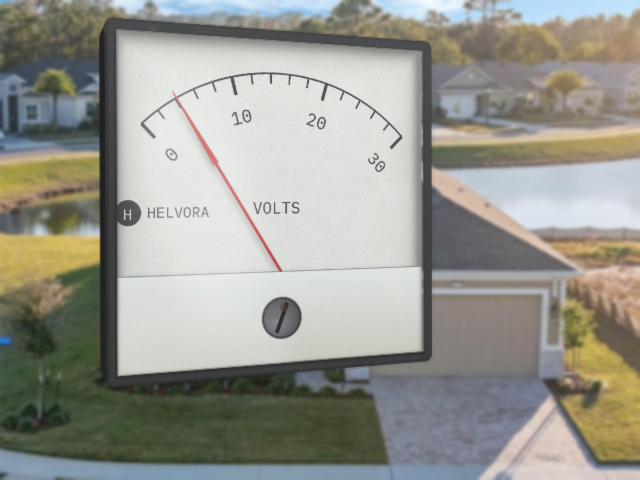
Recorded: 4 (V)
